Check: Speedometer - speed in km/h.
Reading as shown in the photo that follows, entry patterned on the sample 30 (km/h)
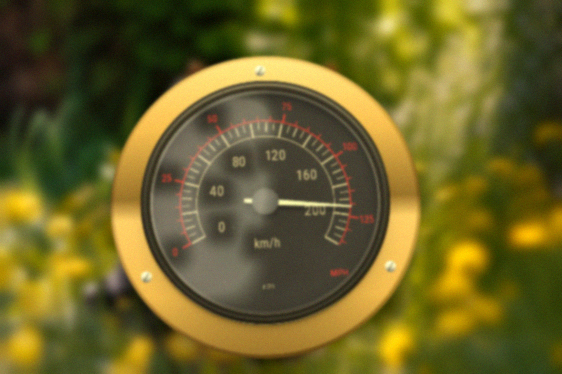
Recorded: 195 (km/h)
